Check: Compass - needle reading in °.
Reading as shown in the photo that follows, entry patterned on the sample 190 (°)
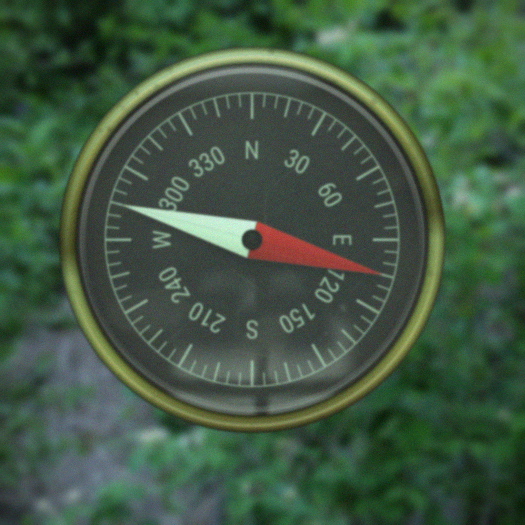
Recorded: 105 (°)
